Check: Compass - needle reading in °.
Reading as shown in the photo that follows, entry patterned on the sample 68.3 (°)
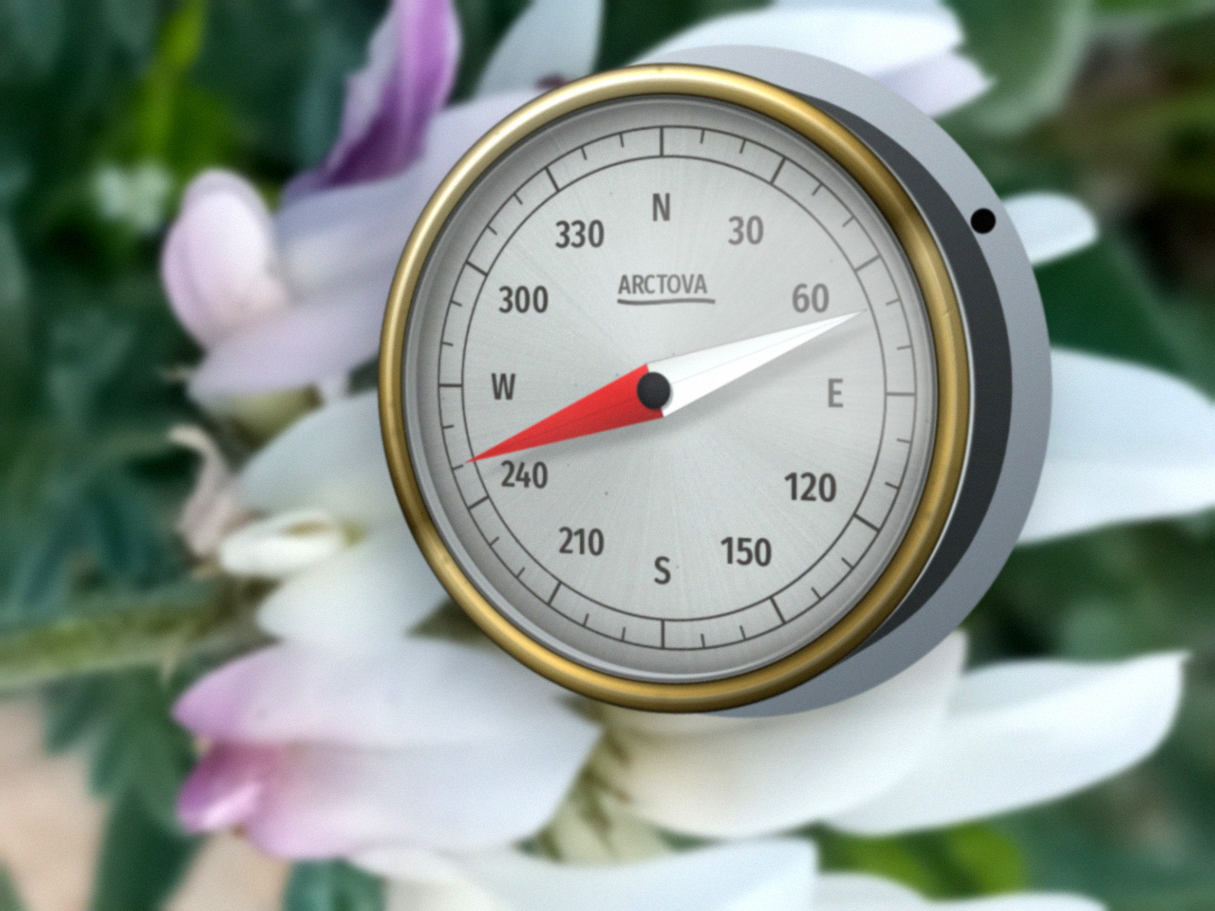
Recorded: 250 (°)
